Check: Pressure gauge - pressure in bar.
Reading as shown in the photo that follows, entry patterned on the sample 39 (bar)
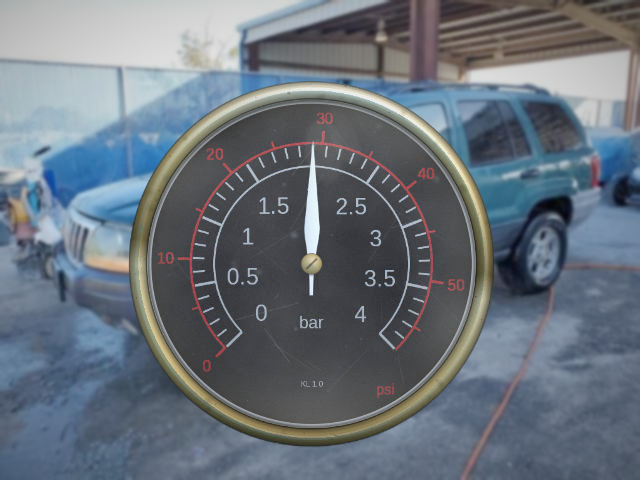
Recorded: 2 (bar)
